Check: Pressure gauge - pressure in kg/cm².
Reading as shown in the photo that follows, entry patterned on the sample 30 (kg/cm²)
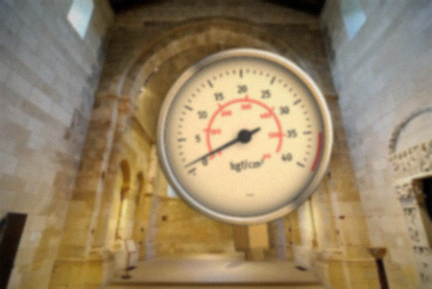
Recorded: 1 (kg/cm²)
